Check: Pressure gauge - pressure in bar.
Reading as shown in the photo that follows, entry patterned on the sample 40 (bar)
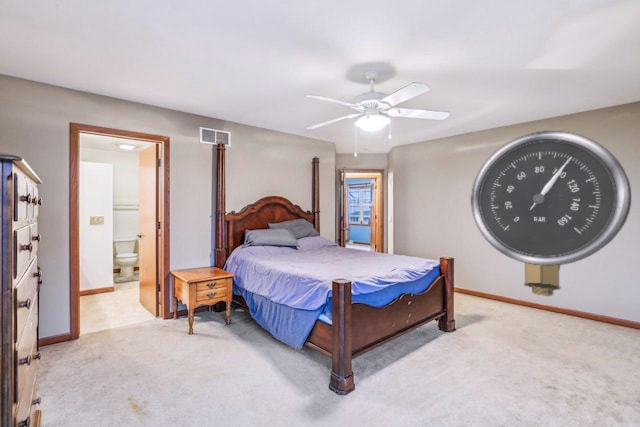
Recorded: 100 (bar)
